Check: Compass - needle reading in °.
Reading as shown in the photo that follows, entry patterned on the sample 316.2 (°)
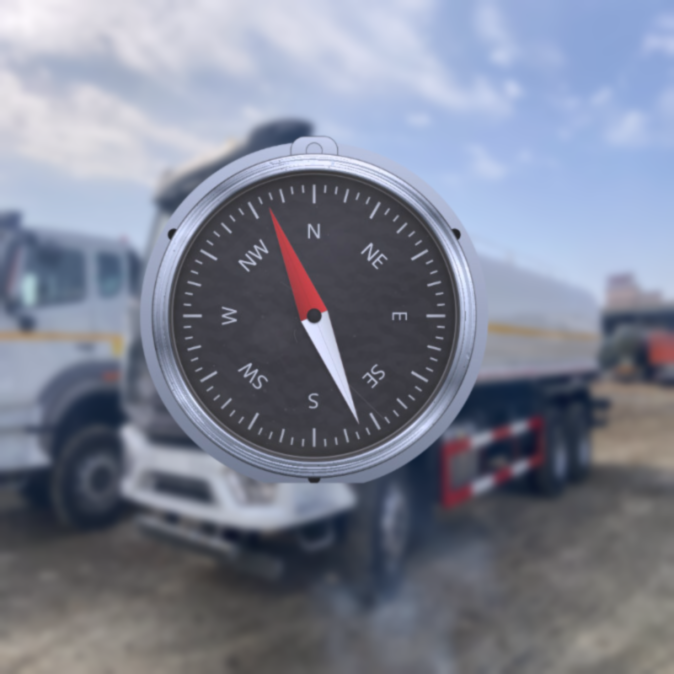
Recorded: 337.5 (°)
